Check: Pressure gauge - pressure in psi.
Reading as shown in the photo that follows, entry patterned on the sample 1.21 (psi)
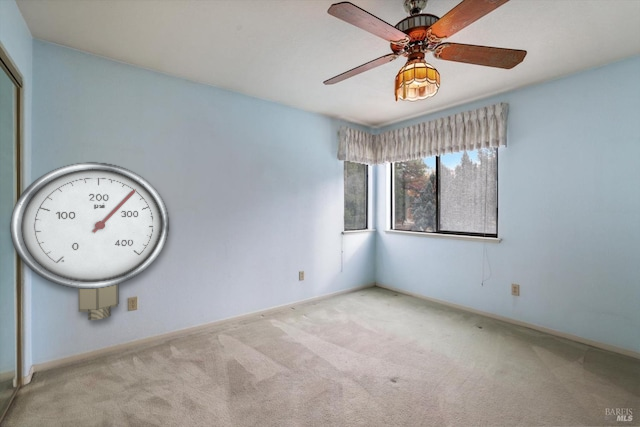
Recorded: 260 (psi)
